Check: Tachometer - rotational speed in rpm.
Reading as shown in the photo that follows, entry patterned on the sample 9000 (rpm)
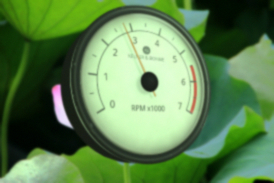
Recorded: 2750 (rpm)
